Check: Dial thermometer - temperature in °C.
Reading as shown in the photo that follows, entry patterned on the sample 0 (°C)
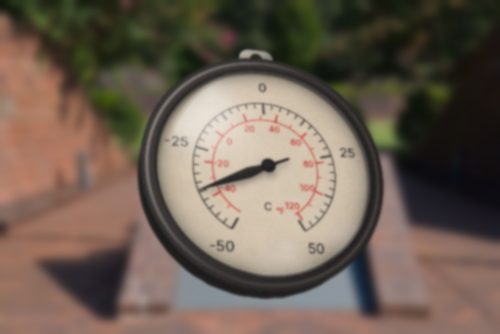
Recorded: -37.5 (°C)
